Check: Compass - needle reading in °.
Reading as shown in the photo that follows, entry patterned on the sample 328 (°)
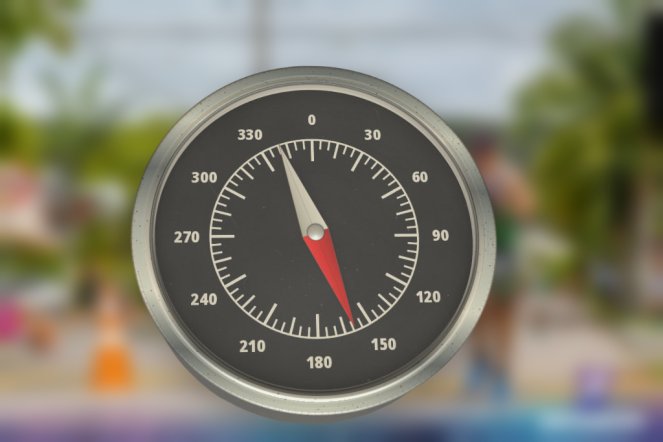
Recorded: 160 (°)
